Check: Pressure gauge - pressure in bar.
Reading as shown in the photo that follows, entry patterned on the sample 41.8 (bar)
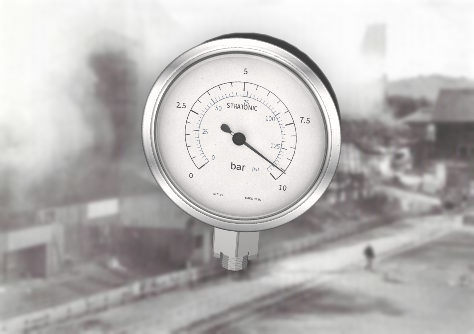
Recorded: 9.5 (bar)
